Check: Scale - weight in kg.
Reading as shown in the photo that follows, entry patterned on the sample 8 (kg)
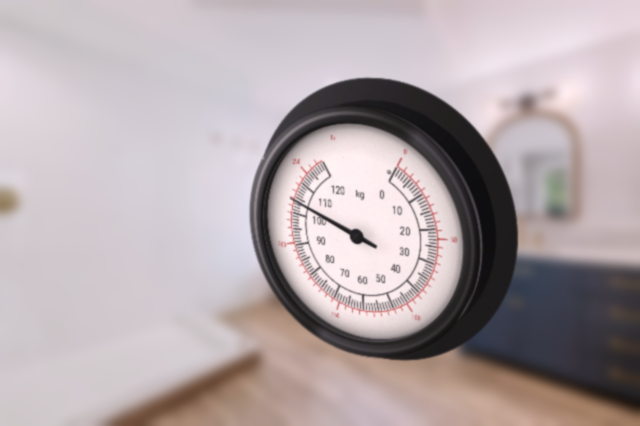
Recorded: 105 (kg)
